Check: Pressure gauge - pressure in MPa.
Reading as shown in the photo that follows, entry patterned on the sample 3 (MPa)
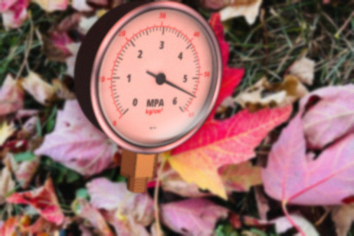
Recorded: 5.5 (MPa)
